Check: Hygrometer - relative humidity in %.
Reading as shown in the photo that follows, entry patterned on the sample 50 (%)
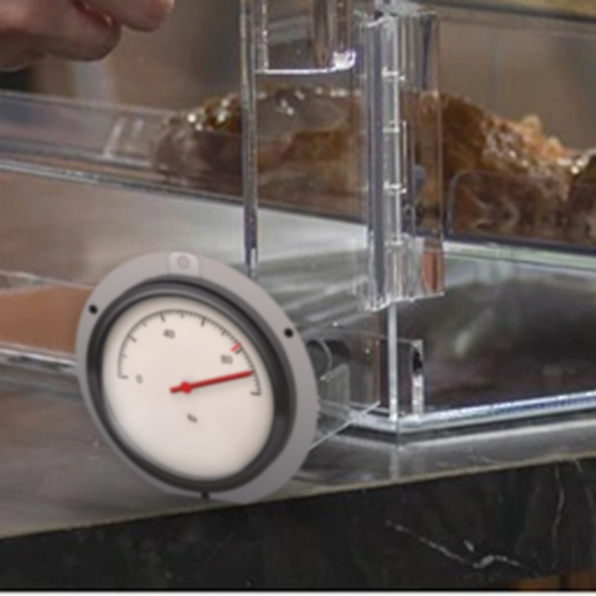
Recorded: 90 (%)
